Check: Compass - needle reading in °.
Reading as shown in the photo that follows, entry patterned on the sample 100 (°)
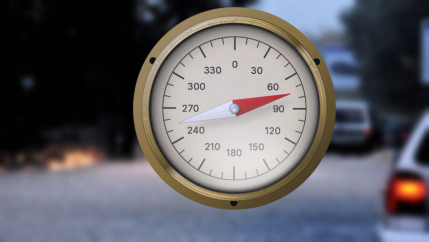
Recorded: 75 (°)
